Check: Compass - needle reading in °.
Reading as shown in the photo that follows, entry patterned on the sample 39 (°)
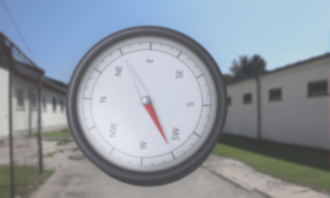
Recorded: 240 (°)
